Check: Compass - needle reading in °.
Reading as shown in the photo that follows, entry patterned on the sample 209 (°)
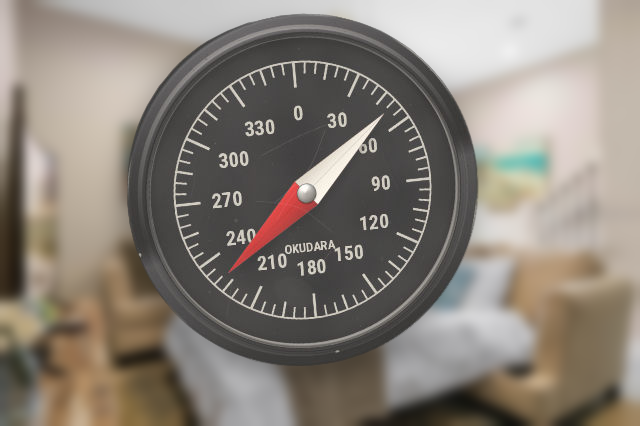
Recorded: 230 (°)
